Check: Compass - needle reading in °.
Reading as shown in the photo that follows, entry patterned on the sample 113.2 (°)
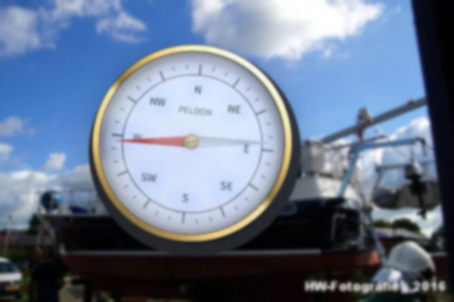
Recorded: 265 (°)
